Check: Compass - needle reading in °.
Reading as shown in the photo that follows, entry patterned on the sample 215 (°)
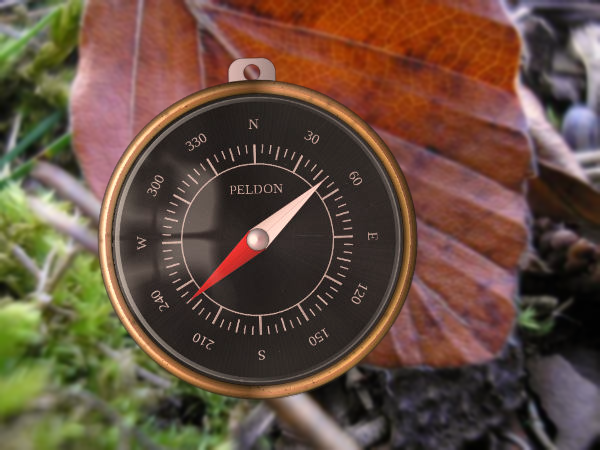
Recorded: 230 (°)
